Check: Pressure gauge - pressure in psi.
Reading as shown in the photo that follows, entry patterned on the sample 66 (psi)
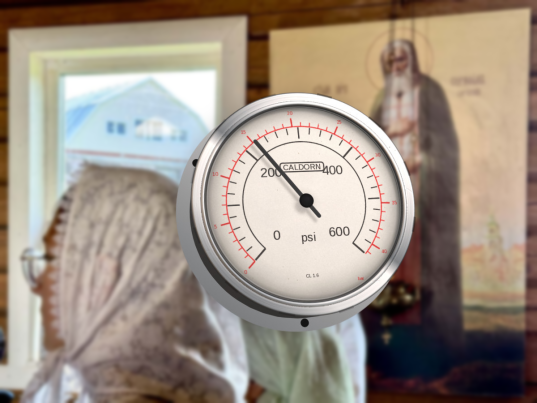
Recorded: 220 (psi)
